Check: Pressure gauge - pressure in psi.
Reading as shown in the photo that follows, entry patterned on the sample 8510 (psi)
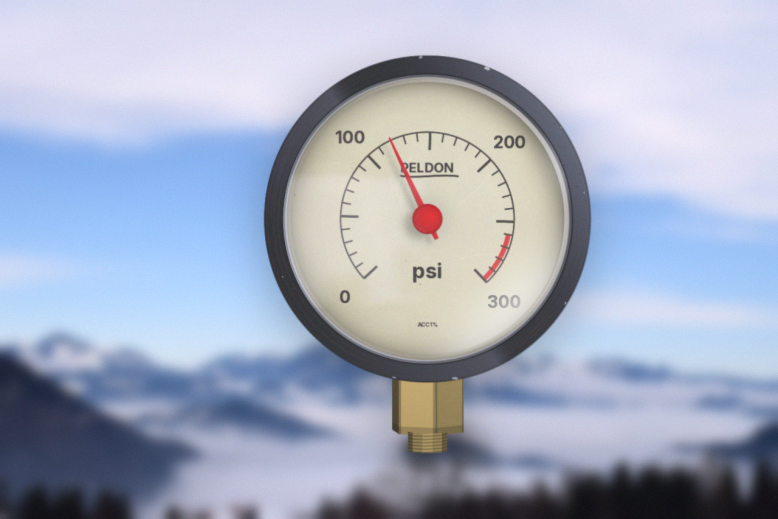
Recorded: 120 (psi)
